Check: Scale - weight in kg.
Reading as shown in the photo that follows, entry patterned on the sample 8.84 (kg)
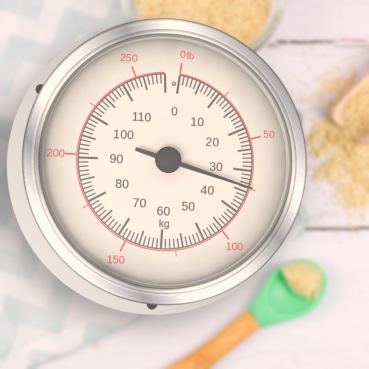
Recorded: 34 (kg)
